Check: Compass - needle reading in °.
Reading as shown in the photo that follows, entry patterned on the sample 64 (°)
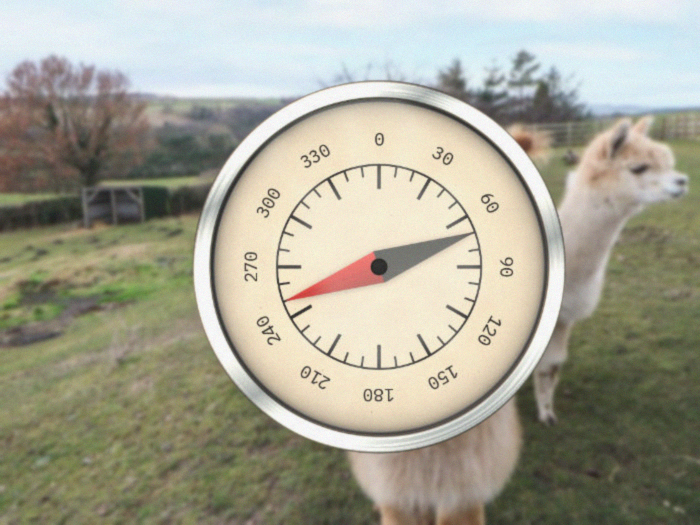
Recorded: 250 (°)
